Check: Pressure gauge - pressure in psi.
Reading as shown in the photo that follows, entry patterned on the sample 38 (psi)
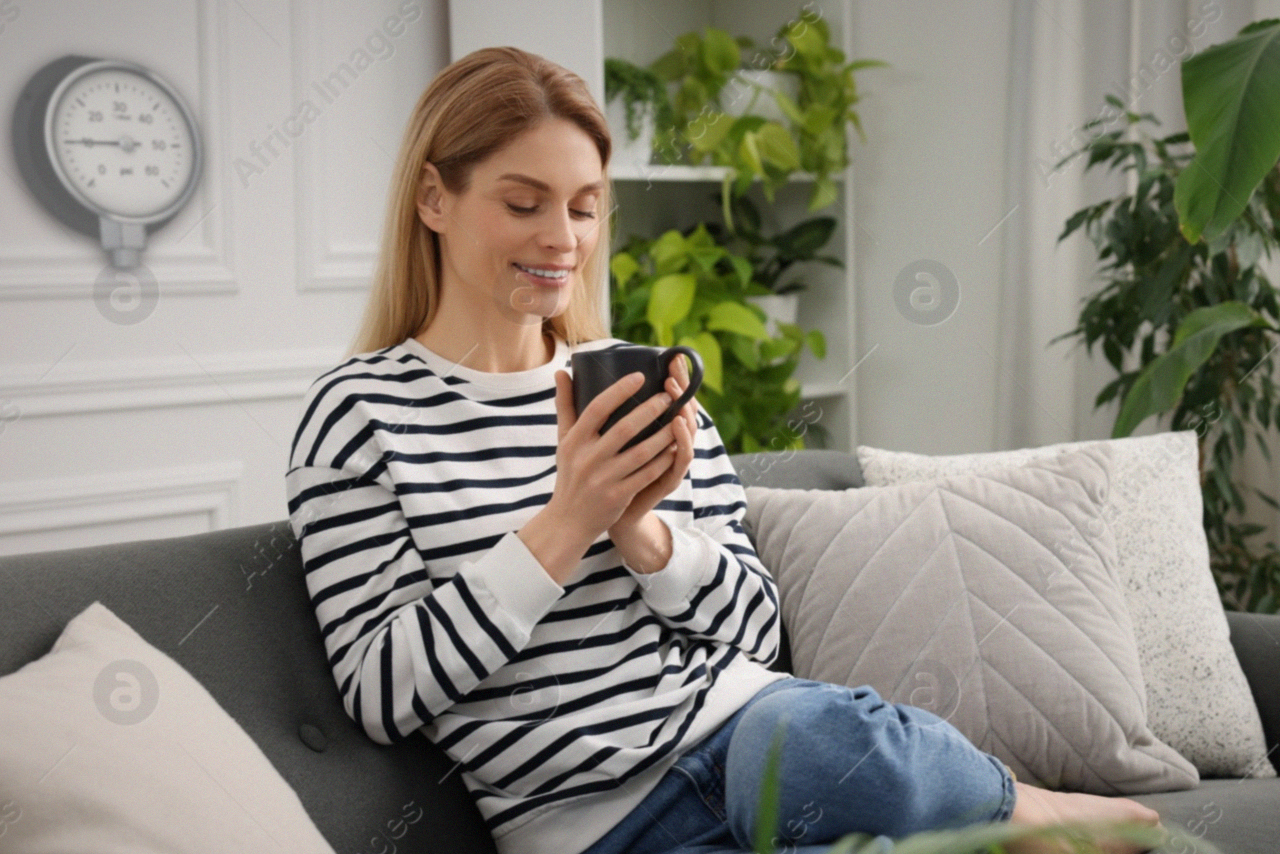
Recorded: 10 (psi)
